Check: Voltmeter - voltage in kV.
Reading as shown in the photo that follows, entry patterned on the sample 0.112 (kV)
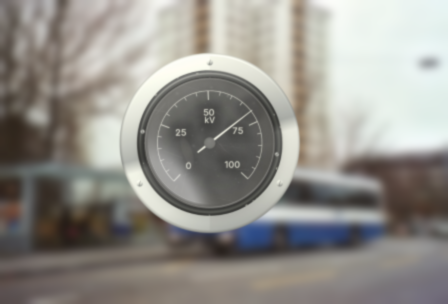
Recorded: 70 (kV)
